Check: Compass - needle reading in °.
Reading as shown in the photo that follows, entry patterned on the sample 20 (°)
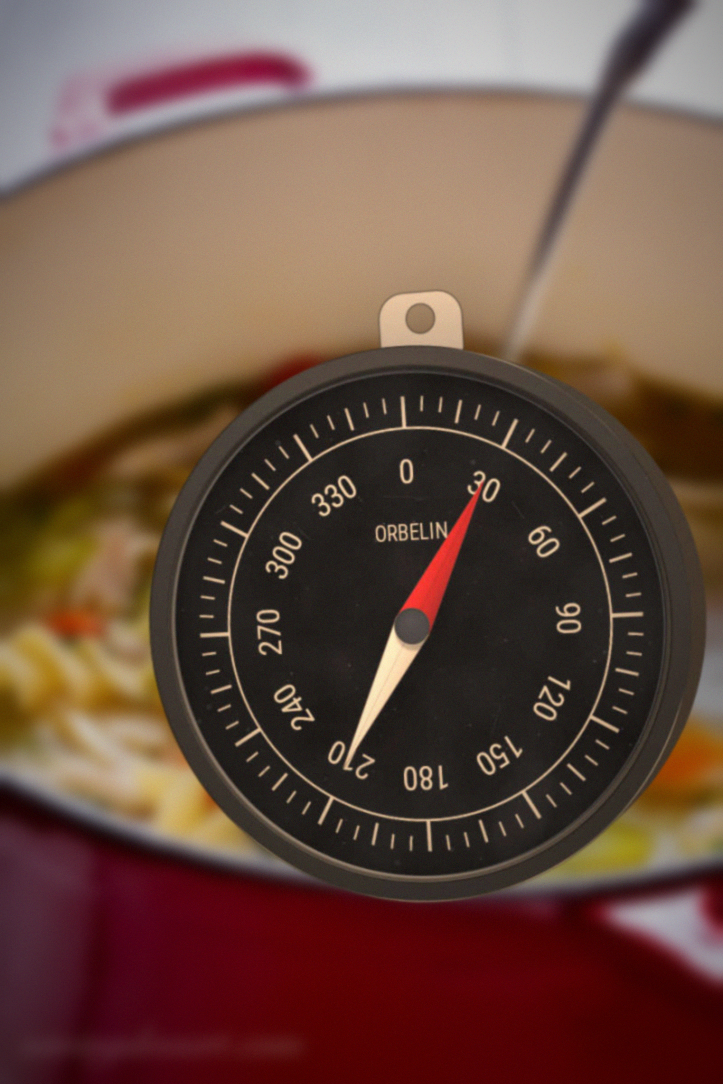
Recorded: 30 (°)
